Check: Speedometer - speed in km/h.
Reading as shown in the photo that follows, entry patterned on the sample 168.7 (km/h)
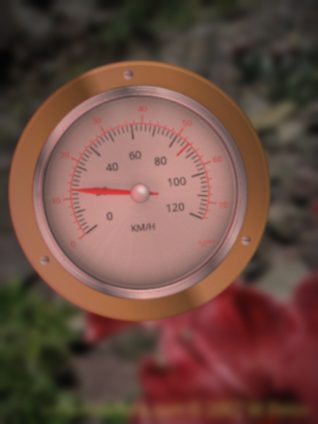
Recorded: 20 (km/h)
